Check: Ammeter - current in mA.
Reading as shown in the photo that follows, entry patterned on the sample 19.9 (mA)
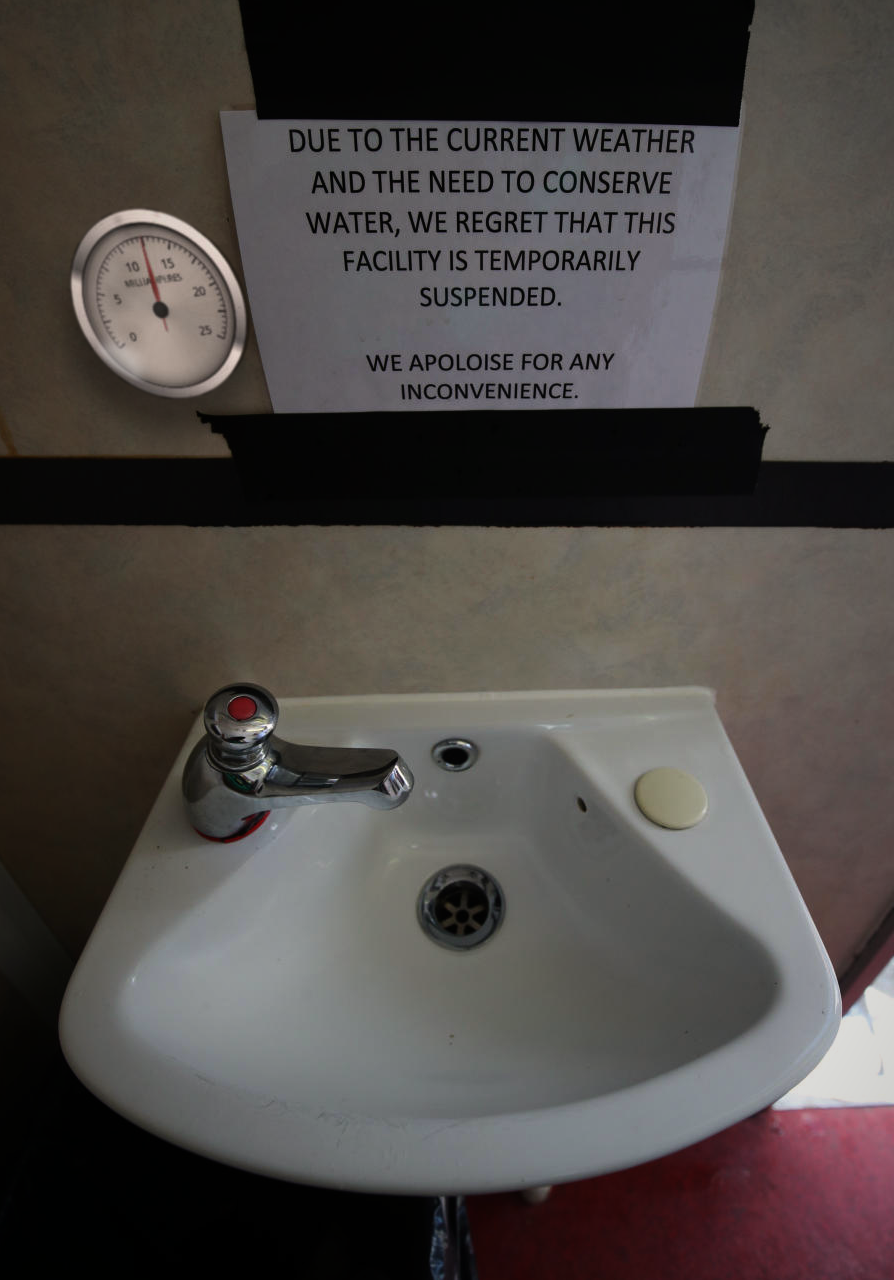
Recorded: 12.5 (mA)
